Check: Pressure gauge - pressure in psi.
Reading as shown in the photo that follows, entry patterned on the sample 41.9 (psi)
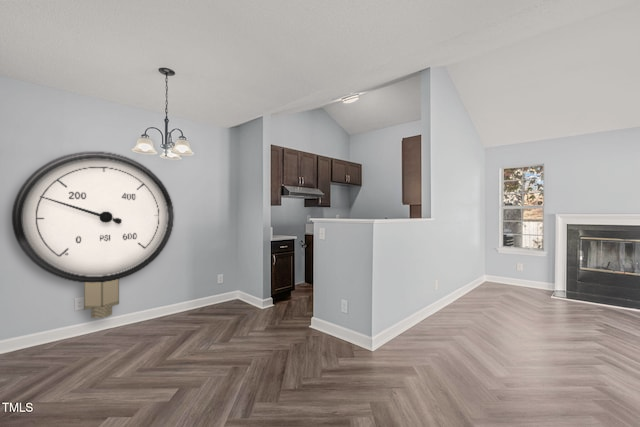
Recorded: 150 (psi)
